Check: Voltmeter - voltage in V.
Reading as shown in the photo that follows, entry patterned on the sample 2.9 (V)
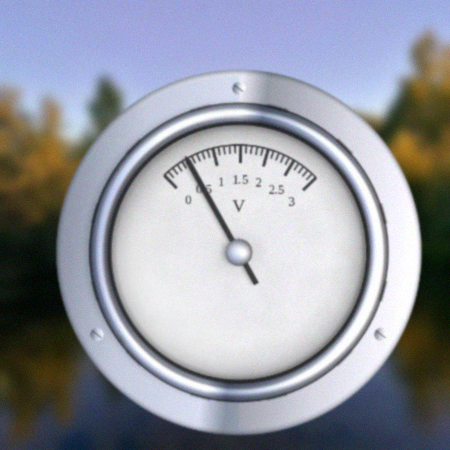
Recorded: 0.5 (V)
